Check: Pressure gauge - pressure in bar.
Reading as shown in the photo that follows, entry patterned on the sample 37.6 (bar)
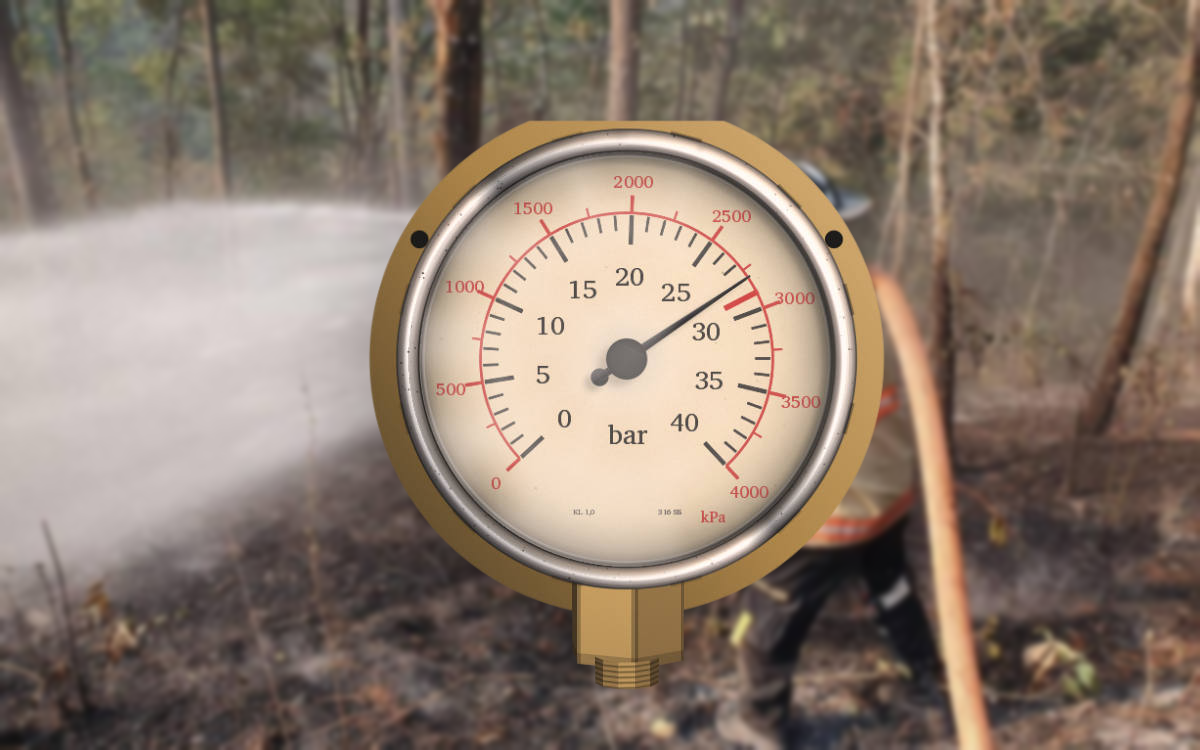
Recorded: 28 (bar)
